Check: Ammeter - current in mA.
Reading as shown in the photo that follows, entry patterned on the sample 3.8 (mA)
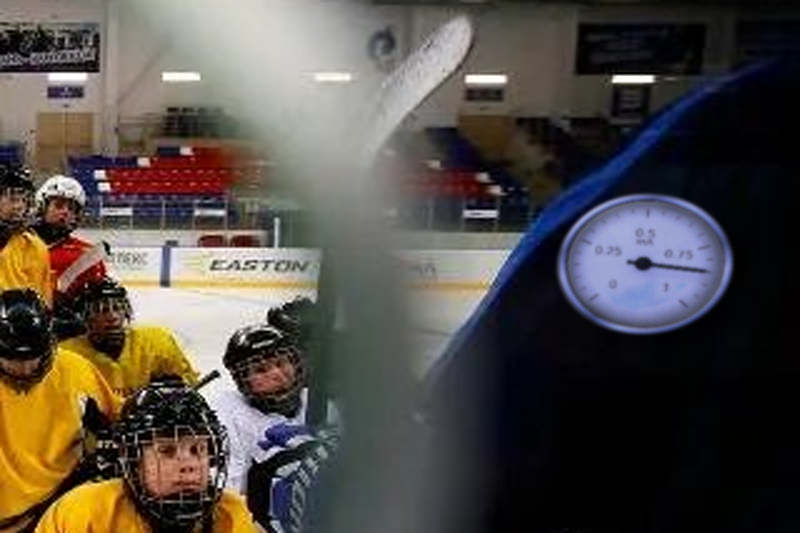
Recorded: 0.85 (mA)
